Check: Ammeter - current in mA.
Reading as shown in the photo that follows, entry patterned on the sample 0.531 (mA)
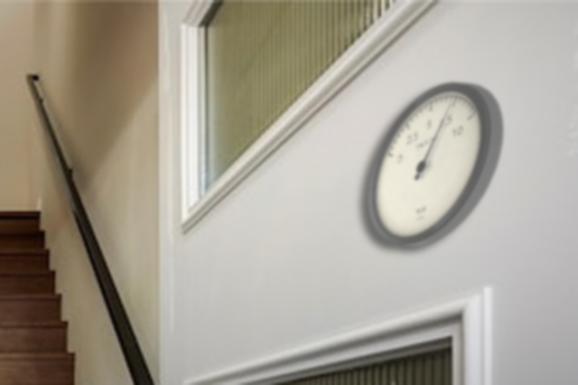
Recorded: 7.5 (mA)
